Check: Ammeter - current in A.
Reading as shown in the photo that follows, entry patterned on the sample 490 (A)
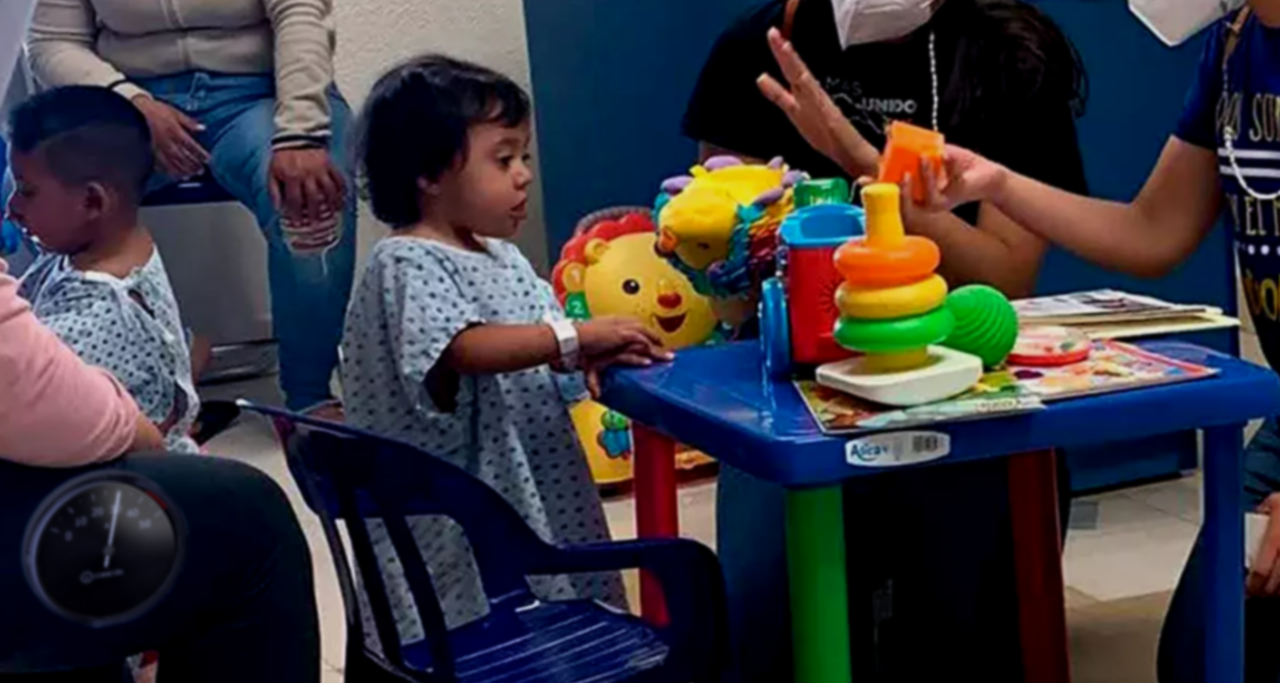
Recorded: 30 (A)
